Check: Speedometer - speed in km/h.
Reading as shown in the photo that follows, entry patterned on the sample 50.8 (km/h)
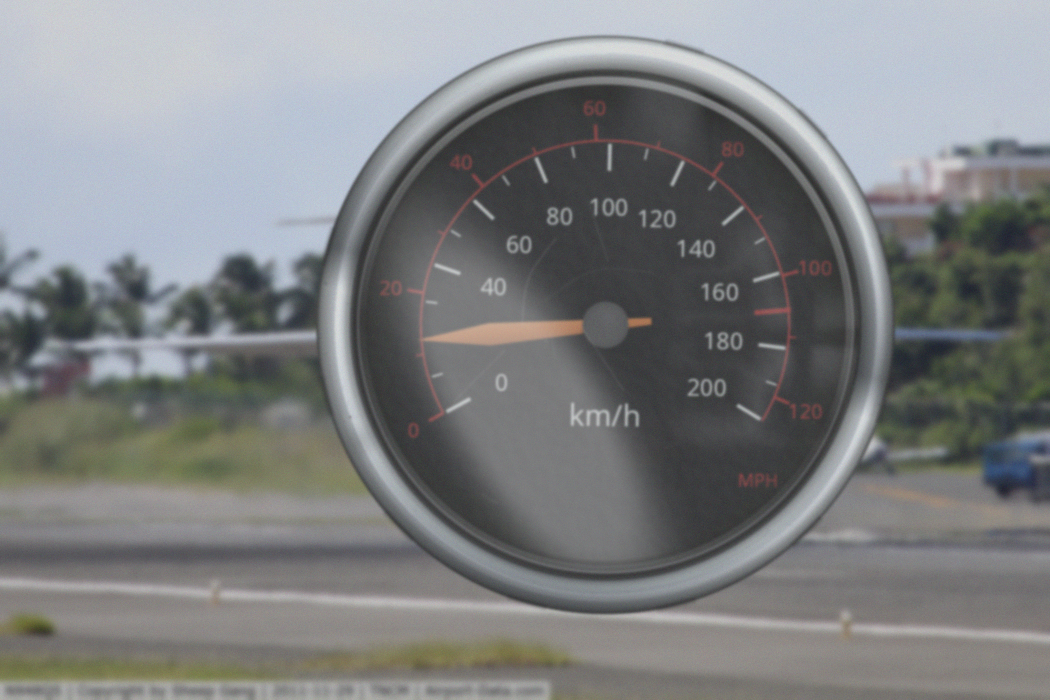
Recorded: 20 (km/h)
